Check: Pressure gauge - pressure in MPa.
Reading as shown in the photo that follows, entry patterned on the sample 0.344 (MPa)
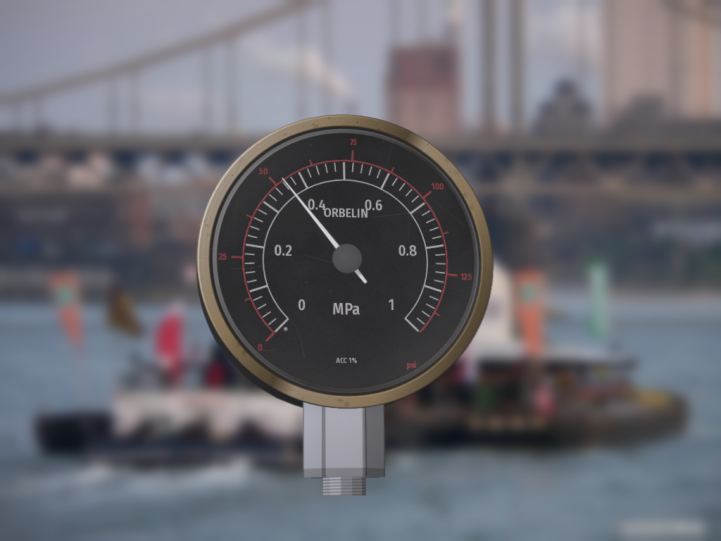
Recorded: 0.36 (MPa)
